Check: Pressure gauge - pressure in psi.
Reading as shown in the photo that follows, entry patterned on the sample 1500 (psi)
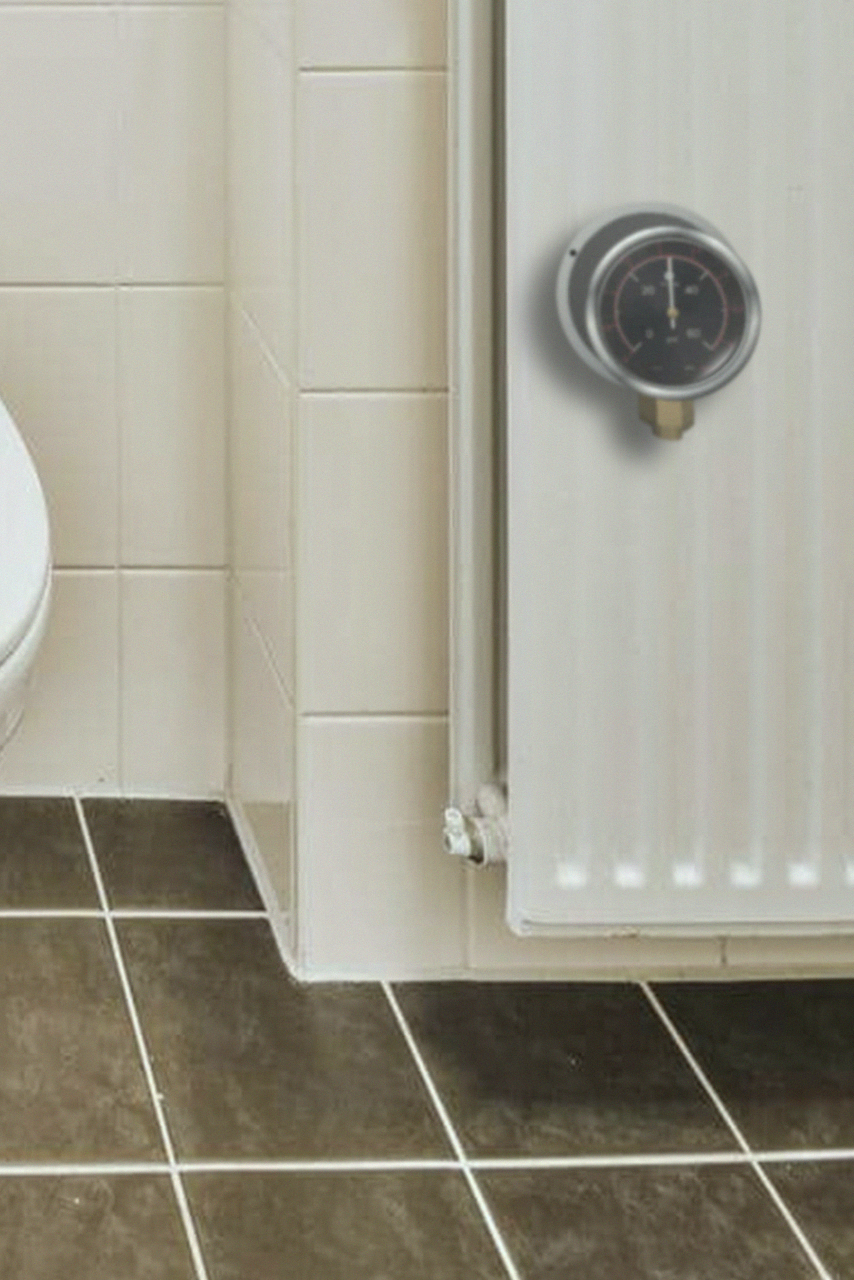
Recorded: 30 (psi)
